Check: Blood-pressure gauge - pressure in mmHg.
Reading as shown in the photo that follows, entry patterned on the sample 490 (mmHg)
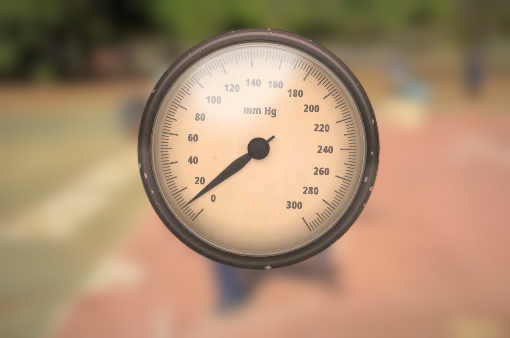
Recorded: 10 (mmHg)
